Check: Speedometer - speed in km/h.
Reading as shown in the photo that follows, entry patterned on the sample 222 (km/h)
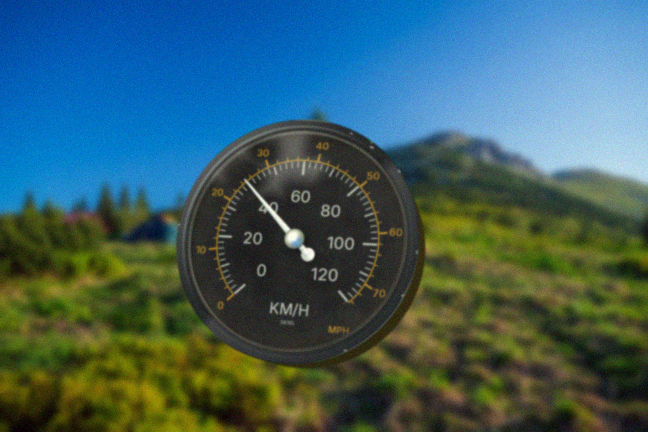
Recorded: 40 (km/h)
